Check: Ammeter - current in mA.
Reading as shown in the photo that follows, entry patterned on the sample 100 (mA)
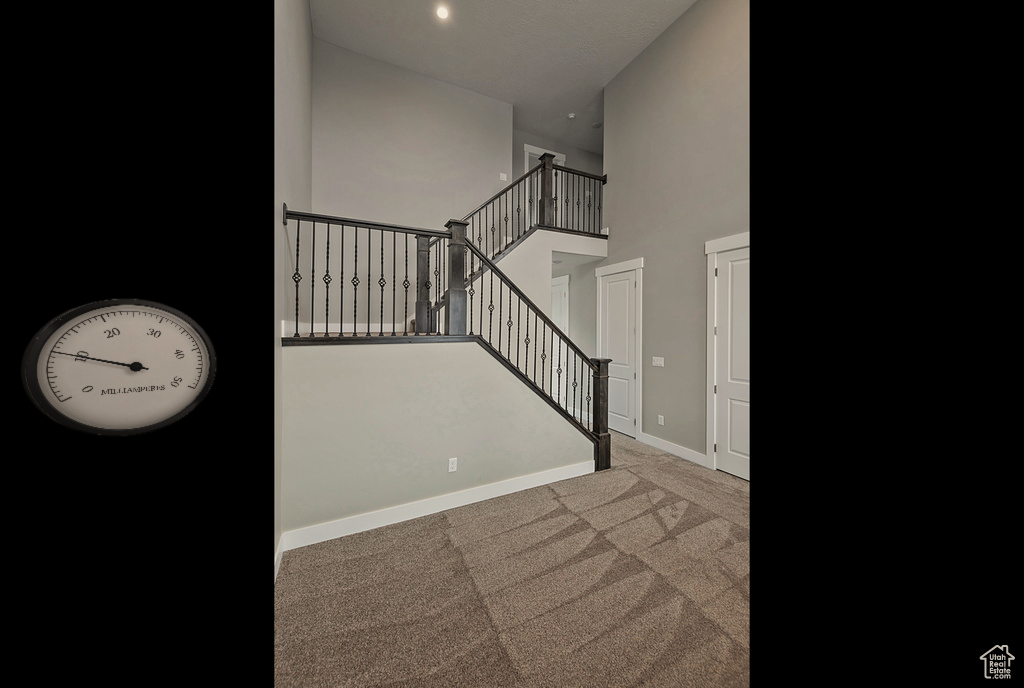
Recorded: 10 (mA)
